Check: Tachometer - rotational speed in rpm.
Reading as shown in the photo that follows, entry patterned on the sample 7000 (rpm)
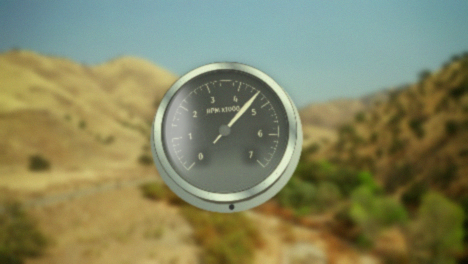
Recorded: 4600 (rpm)
